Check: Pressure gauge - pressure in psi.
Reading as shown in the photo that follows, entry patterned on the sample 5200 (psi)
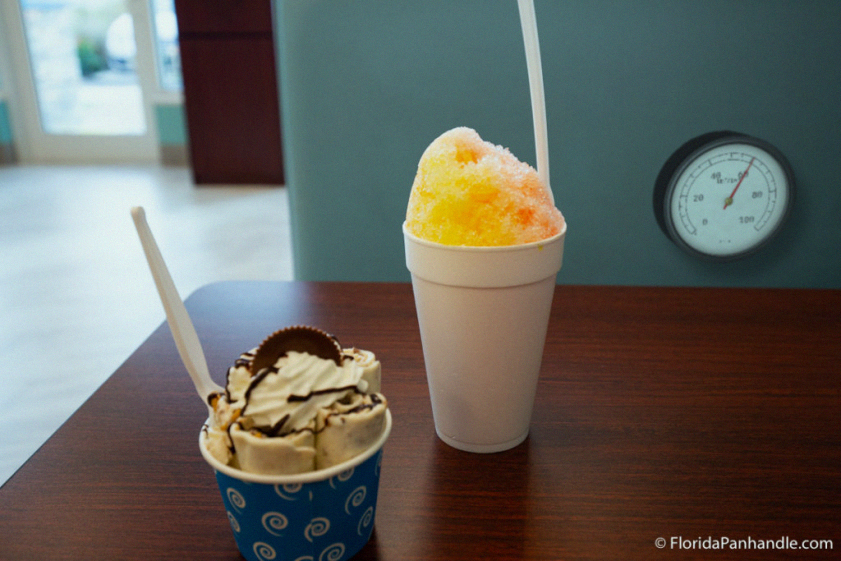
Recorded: 60 (psi)
